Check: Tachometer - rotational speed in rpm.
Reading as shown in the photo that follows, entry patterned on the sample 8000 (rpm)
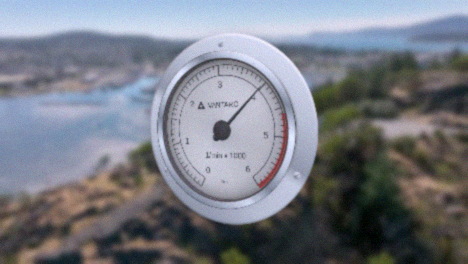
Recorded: 4000 (rpm)
